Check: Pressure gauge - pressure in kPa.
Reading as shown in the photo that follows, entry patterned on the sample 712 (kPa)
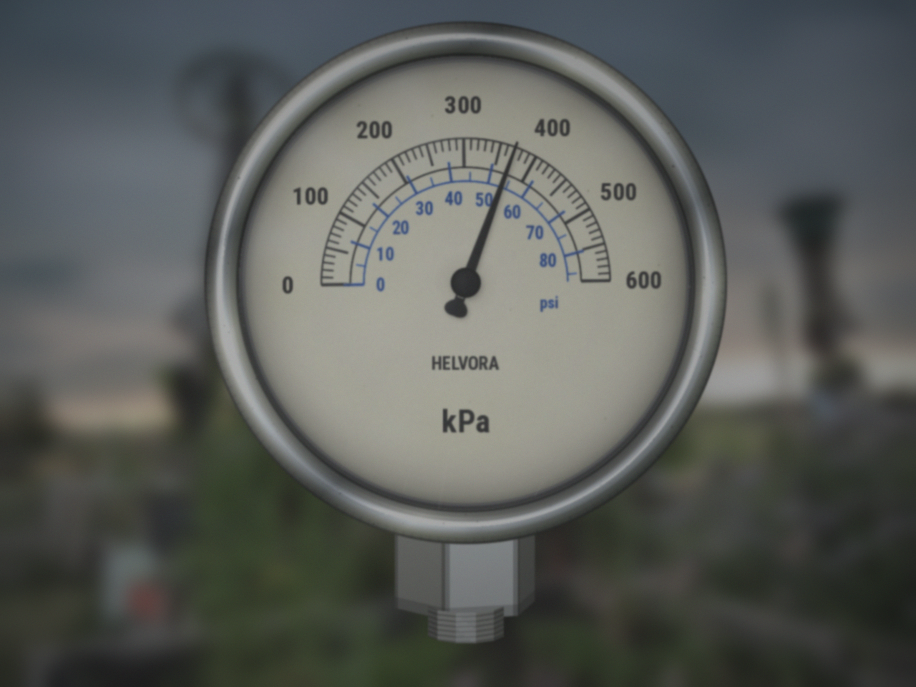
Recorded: 370 (kPa)
